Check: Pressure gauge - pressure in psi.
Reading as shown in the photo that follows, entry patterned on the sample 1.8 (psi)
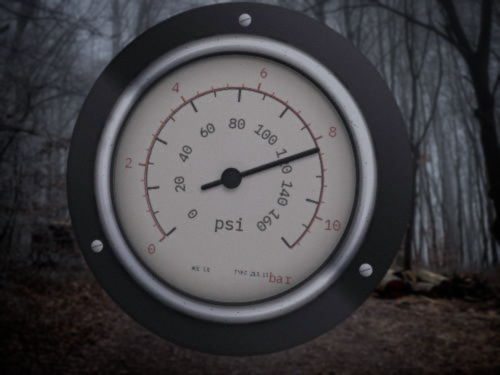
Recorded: 120 (psi)
